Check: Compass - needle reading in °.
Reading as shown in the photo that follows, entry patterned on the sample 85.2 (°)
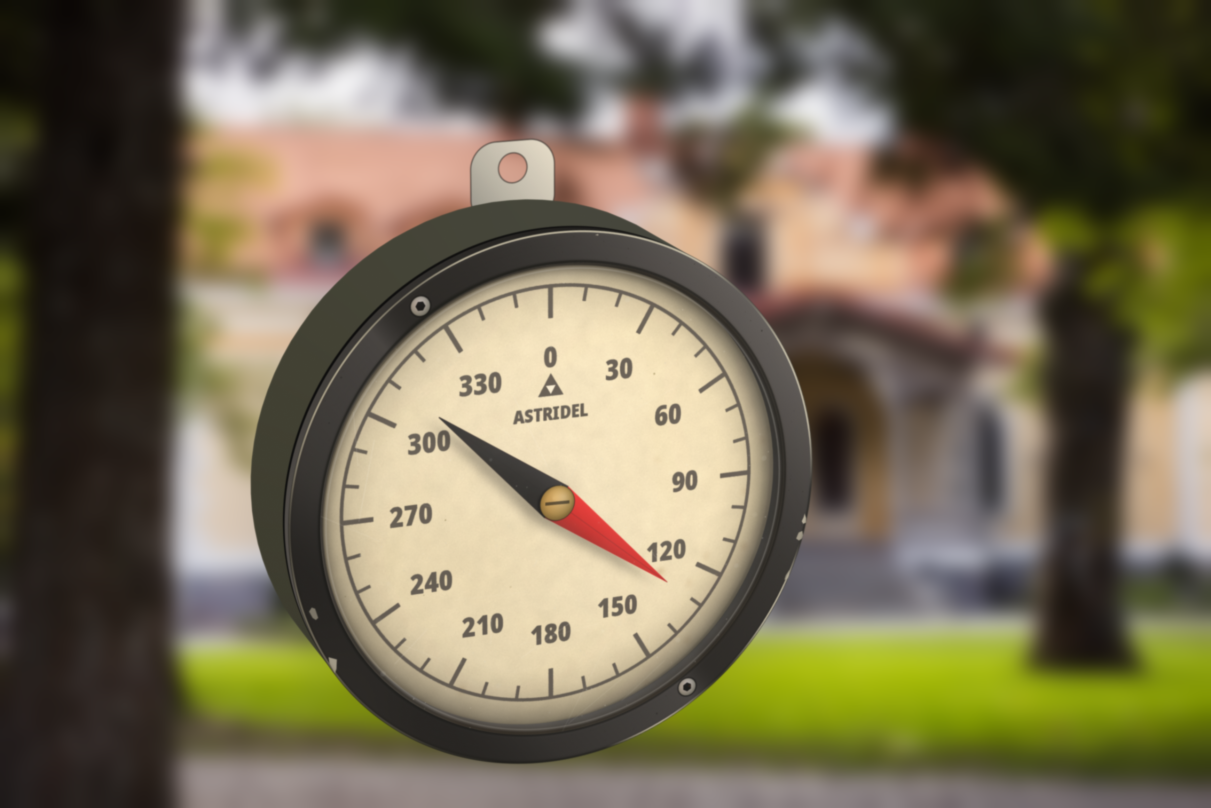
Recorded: 130 (°)
